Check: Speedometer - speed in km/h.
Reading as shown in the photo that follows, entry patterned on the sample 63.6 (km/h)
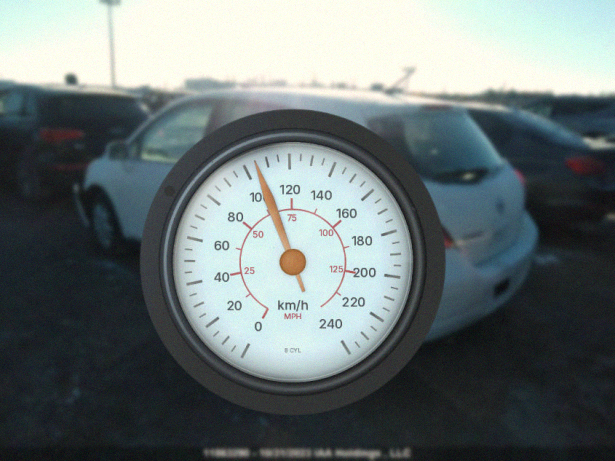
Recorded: 105 (km/h)
